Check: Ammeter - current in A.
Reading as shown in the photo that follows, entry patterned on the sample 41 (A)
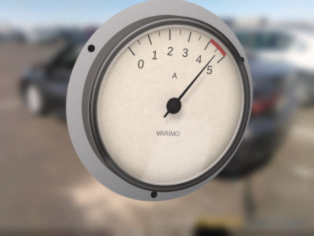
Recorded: 4.5 (A)
